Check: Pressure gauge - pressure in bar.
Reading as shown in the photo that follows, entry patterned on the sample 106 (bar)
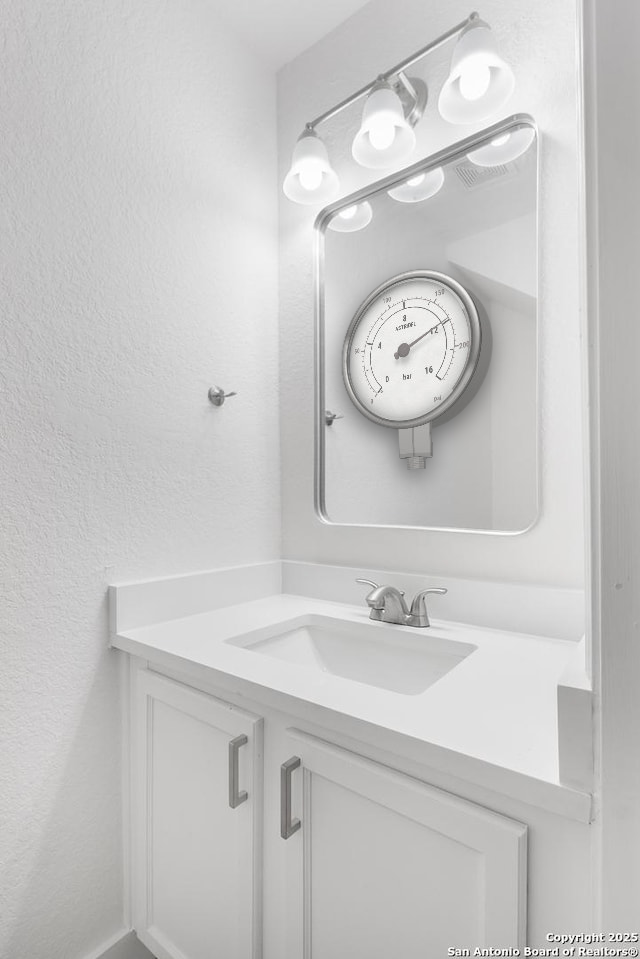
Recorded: 12 (bar)
